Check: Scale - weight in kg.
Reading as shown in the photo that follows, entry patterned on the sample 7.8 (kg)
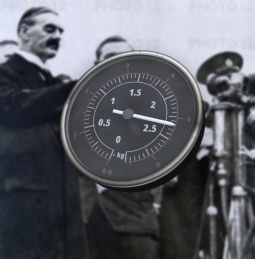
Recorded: 2.35 (kg)
